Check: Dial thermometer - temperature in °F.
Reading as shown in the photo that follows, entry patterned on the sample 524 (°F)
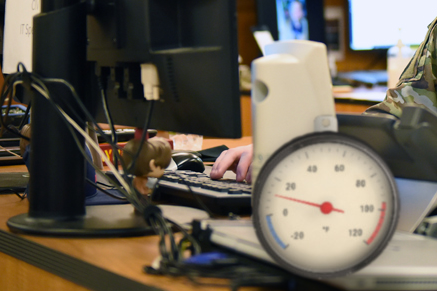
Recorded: 12 (°F)
